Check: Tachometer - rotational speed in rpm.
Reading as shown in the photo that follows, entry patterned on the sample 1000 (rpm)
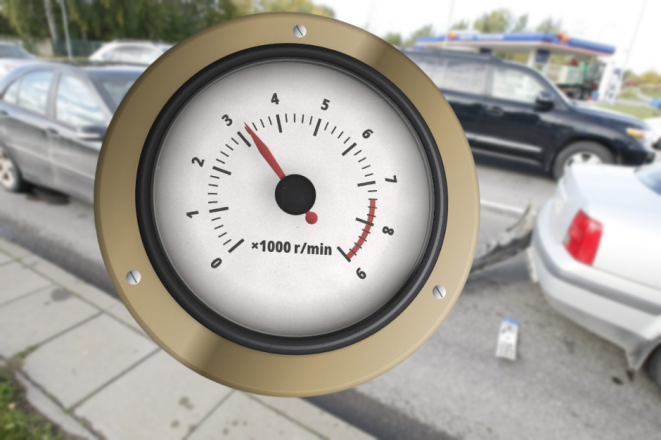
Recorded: 3200 (rpm)
